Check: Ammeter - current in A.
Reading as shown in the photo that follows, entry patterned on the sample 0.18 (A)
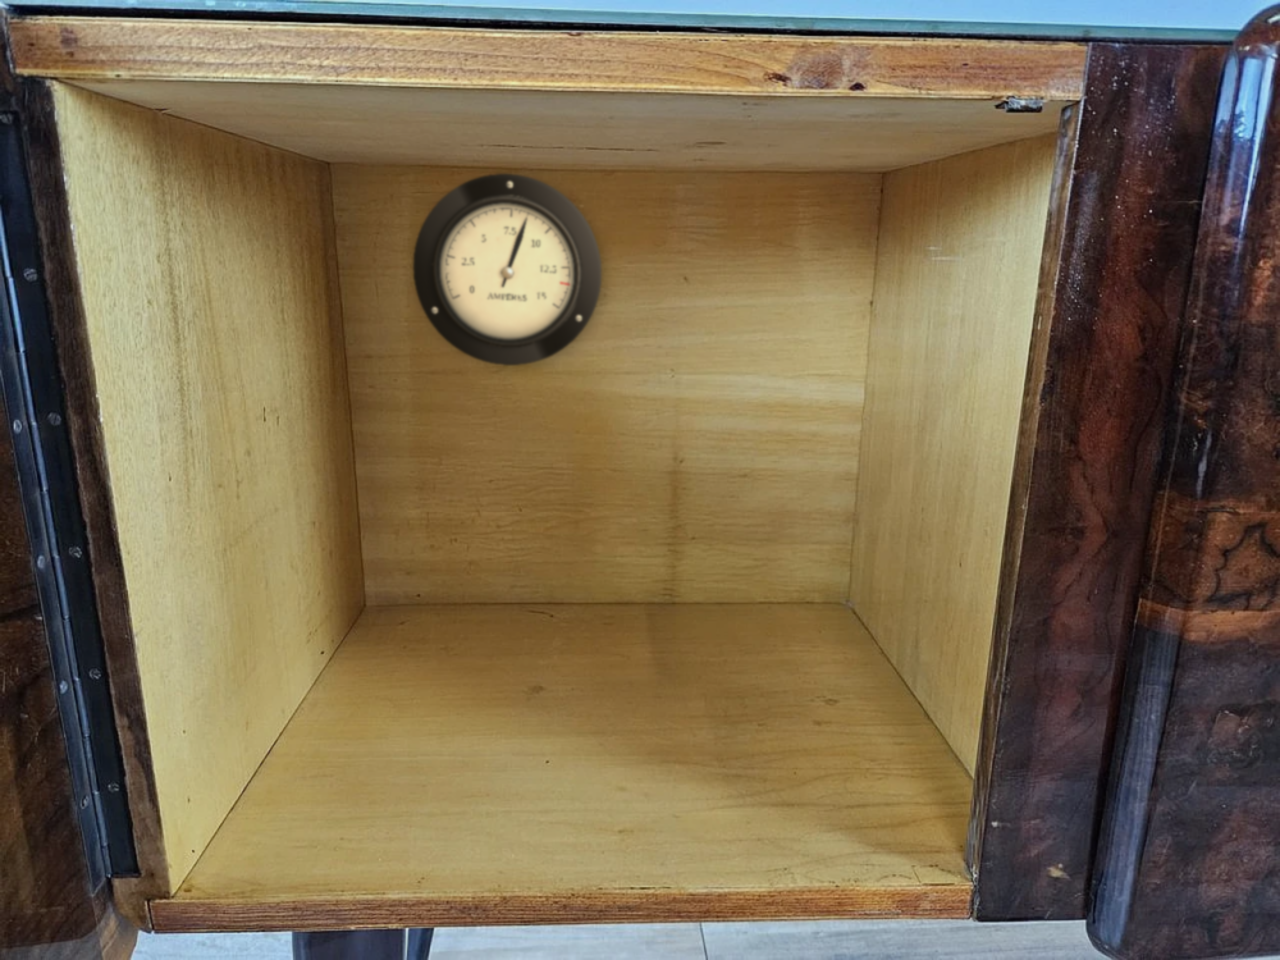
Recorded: 8.5 (A)
